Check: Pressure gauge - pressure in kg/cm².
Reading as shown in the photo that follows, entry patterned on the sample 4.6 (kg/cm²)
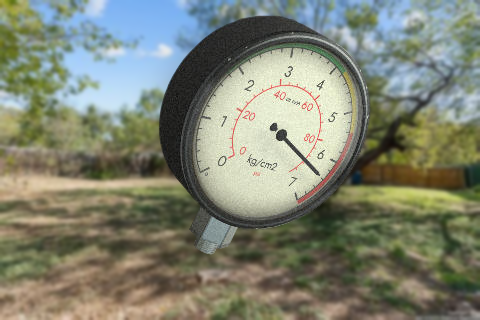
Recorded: 6.4 (kg/cm²)
